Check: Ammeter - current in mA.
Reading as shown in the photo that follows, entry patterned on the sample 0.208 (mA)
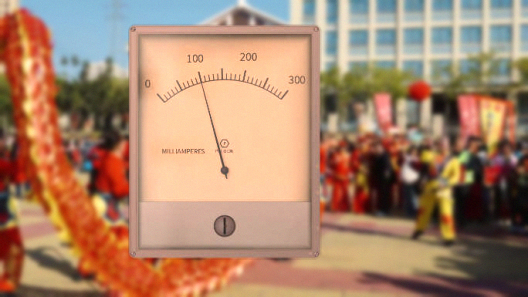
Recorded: 100 (mA)
